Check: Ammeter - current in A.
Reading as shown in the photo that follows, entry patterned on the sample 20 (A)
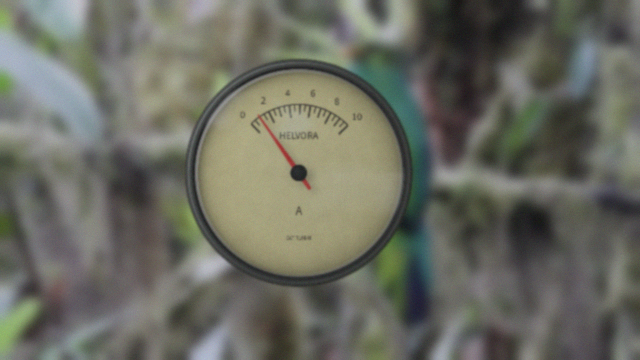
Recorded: 1 (A)
